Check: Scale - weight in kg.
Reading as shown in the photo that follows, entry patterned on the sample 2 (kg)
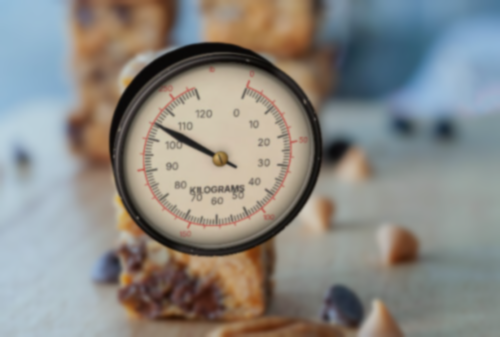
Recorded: 105 (kg)
